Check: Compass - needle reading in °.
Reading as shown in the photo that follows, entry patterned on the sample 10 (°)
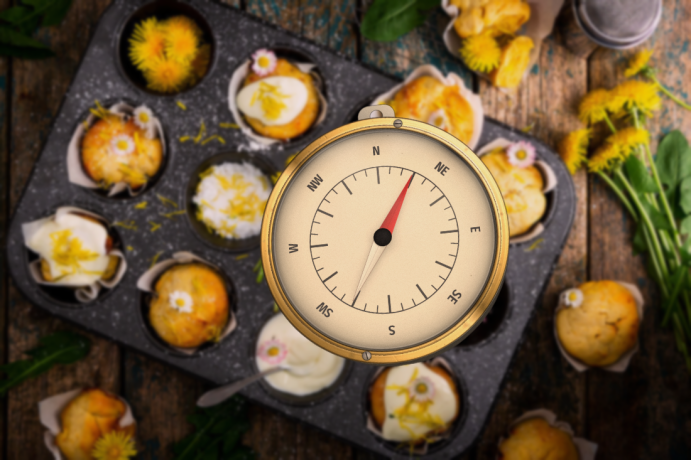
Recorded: 30 (°)
